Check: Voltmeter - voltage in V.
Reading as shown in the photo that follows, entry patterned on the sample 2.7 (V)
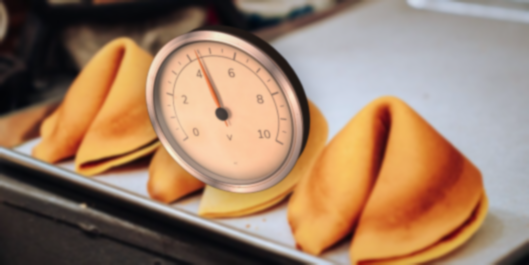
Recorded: 4.5 (V)
